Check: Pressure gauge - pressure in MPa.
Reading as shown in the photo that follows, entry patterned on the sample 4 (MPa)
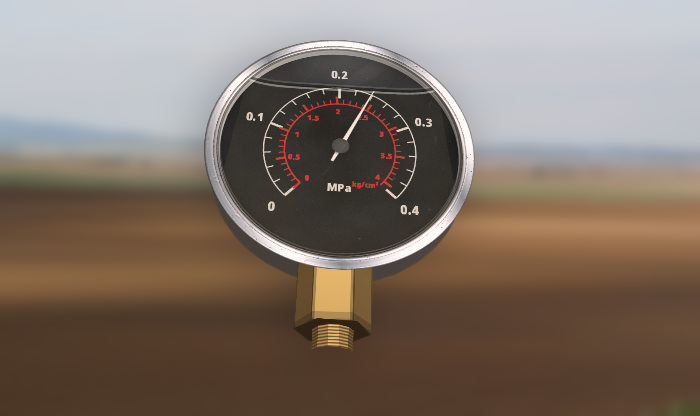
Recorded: 0.24 (MPa)
